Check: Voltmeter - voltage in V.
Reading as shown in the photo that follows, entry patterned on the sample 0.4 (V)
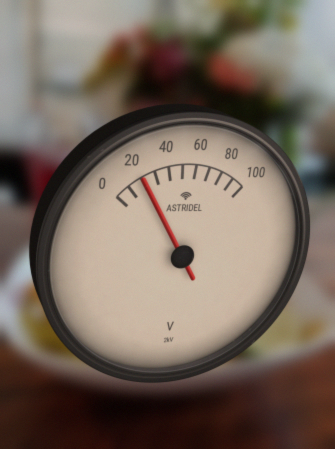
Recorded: 20 (V)
